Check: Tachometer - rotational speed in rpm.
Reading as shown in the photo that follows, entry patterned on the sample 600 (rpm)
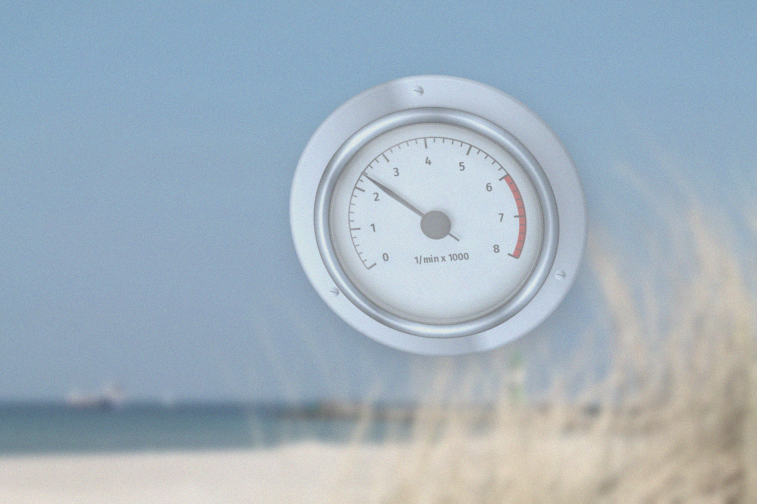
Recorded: 2400 (rpm)
